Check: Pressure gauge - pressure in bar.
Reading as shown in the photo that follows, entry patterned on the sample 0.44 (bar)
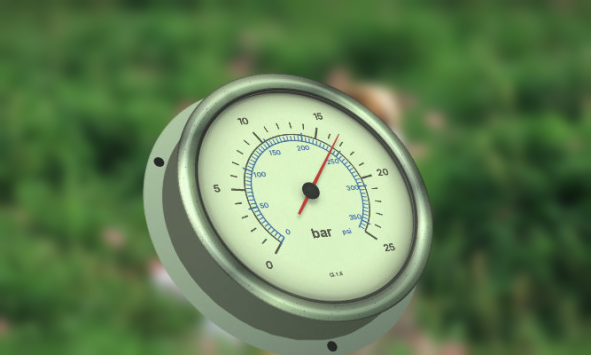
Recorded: 16.5 (bar)
